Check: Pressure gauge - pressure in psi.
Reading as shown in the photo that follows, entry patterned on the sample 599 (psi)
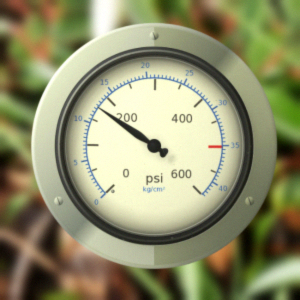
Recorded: 175 (psi)
